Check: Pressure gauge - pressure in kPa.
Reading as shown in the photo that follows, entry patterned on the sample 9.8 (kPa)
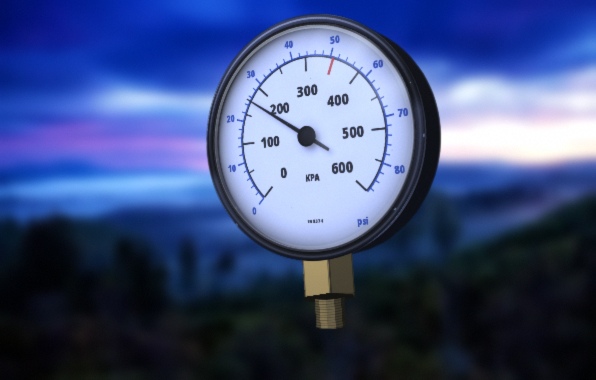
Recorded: 175 (kPa)
